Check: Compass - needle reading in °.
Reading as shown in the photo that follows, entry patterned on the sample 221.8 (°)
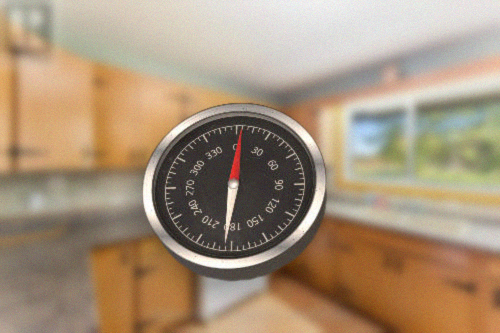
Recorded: 5 (°)
